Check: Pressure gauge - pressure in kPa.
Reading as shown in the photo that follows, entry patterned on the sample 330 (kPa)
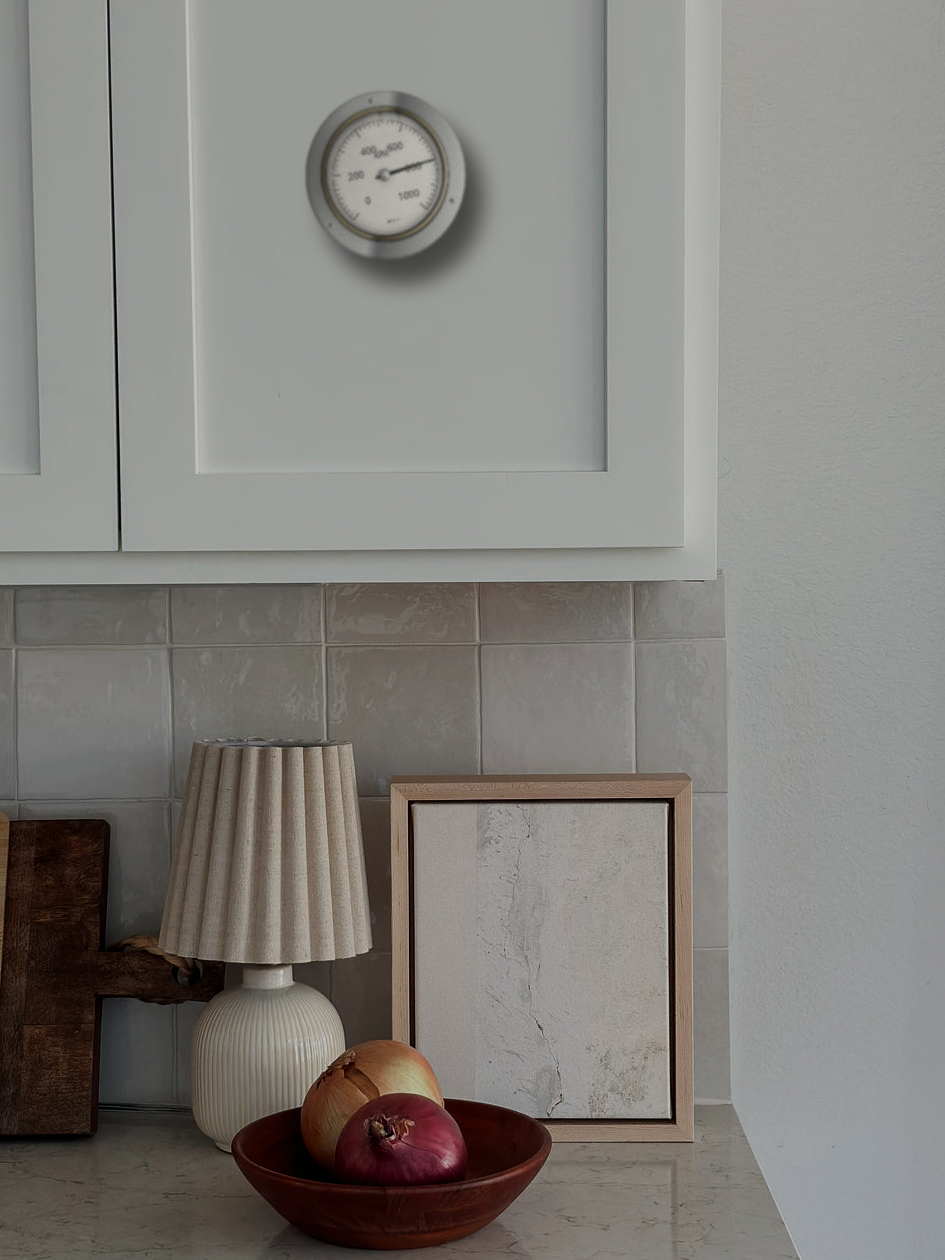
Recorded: 800 (kPa)
